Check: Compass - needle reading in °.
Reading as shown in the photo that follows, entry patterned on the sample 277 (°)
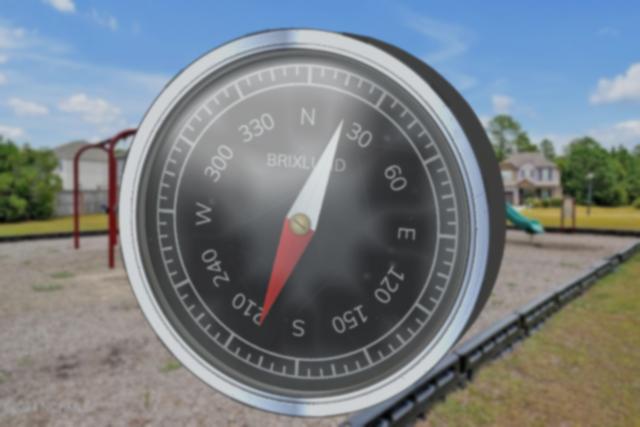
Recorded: 200 (°)
